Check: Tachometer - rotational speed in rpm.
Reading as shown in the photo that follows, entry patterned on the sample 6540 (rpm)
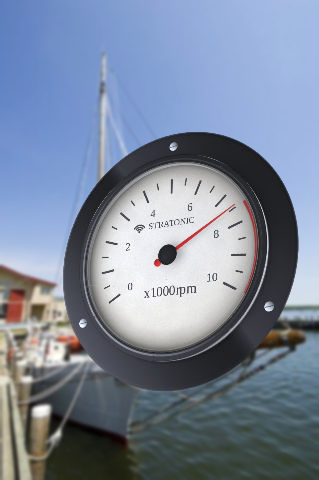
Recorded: 7500 (rpm)
